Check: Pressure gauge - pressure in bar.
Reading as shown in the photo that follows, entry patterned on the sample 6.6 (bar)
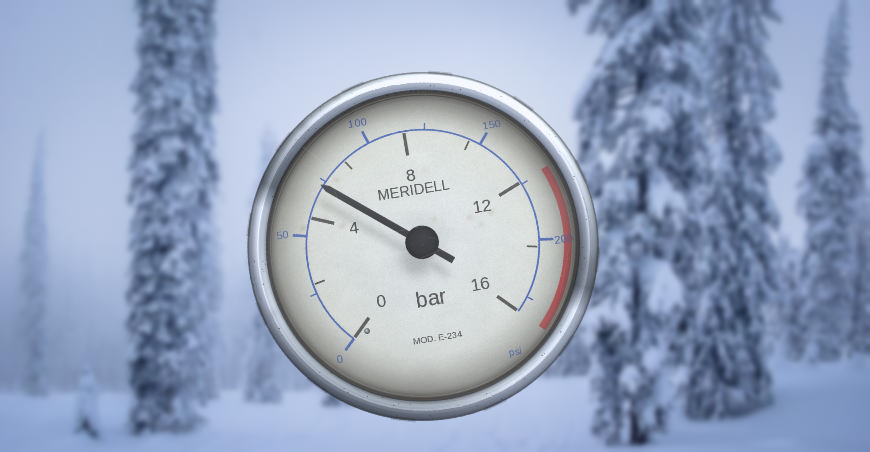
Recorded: 5 (bar)
